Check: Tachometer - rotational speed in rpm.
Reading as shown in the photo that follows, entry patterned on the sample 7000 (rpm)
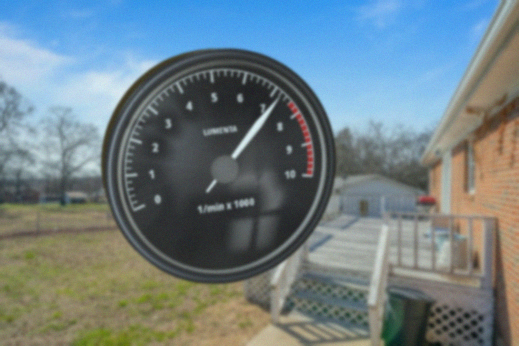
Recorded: 7200 (rpm)
